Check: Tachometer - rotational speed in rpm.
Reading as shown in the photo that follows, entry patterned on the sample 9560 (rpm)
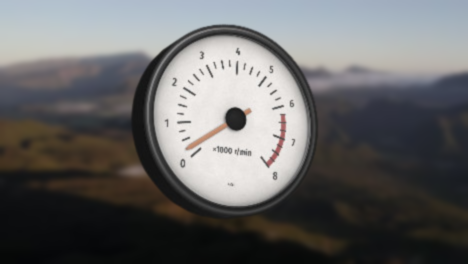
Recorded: 250 (rpm)
